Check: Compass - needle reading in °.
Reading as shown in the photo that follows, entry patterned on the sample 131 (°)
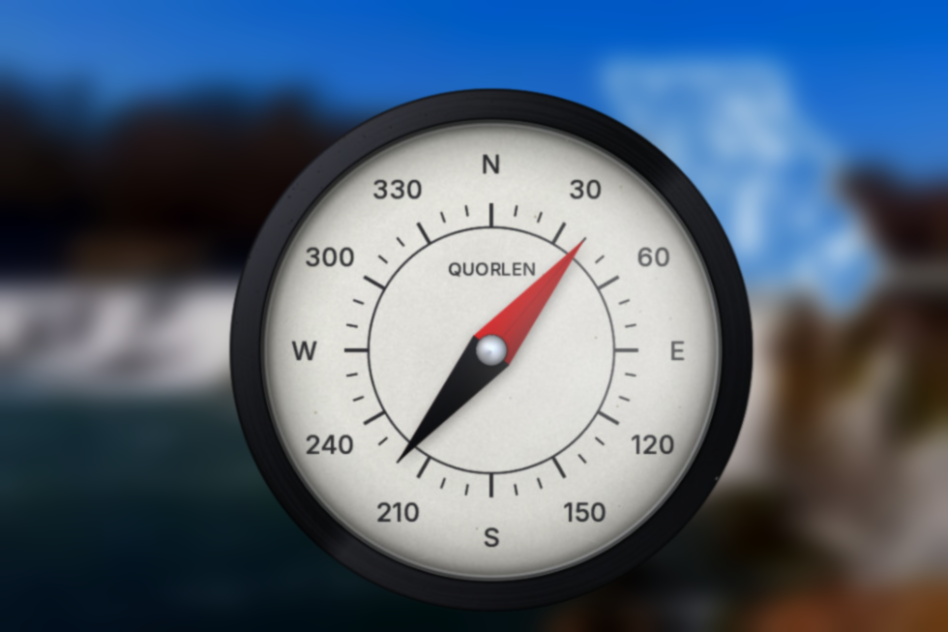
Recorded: 40 (°)
